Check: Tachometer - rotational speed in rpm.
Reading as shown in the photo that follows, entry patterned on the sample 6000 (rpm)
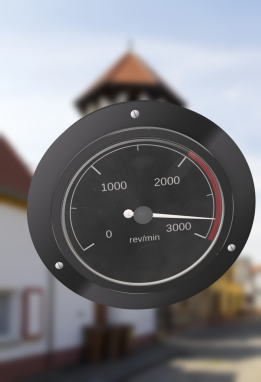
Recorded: 2750 (rpm)
